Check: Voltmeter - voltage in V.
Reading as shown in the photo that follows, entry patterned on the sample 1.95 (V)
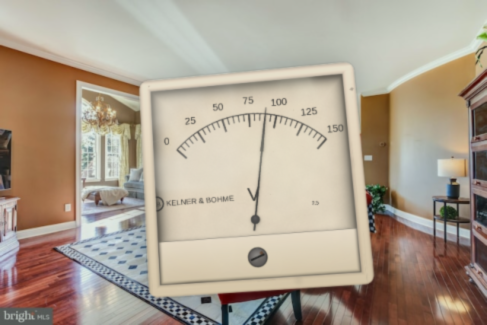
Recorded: 90 (V)
